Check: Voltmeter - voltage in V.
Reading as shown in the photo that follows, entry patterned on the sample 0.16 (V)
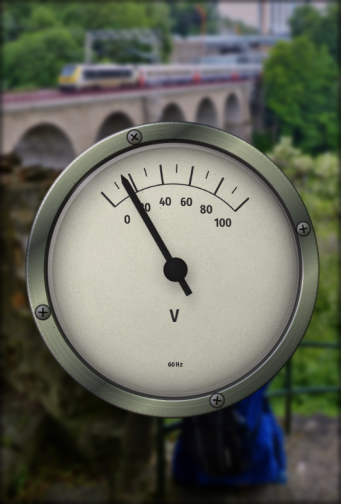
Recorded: 15 (V)
